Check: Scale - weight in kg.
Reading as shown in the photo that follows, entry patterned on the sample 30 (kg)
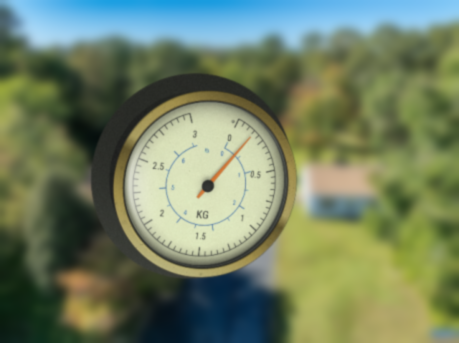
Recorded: 0.15 (kg)
